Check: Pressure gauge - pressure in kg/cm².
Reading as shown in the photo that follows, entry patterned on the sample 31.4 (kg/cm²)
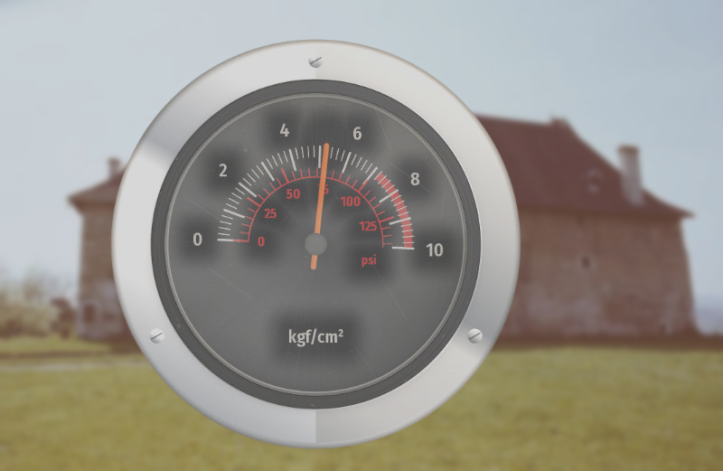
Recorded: 5.2 (kg/cm²)
